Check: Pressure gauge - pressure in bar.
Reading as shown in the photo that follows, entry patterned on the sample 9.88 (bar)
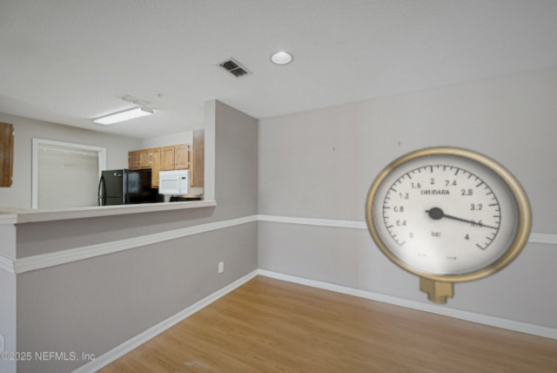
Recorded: 3.6 (bar)
